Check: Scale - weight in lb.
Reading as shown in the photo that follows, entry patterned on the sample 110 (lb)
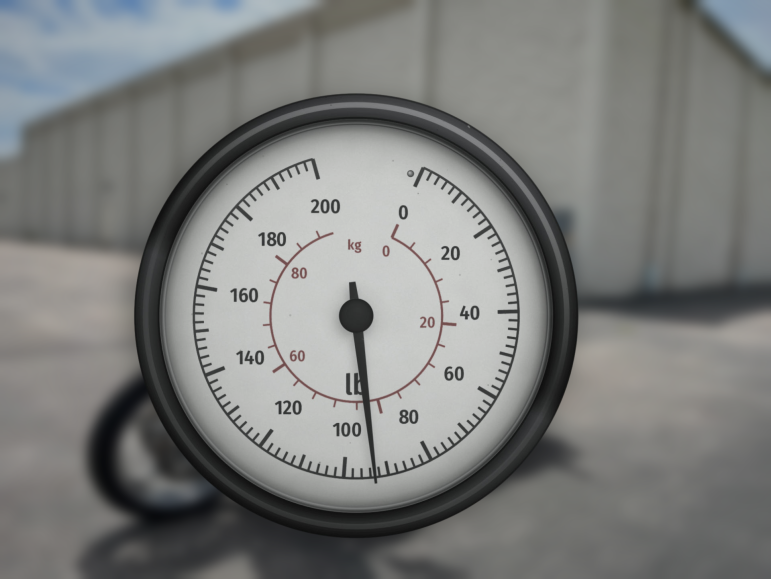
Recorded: 93 (lb)
